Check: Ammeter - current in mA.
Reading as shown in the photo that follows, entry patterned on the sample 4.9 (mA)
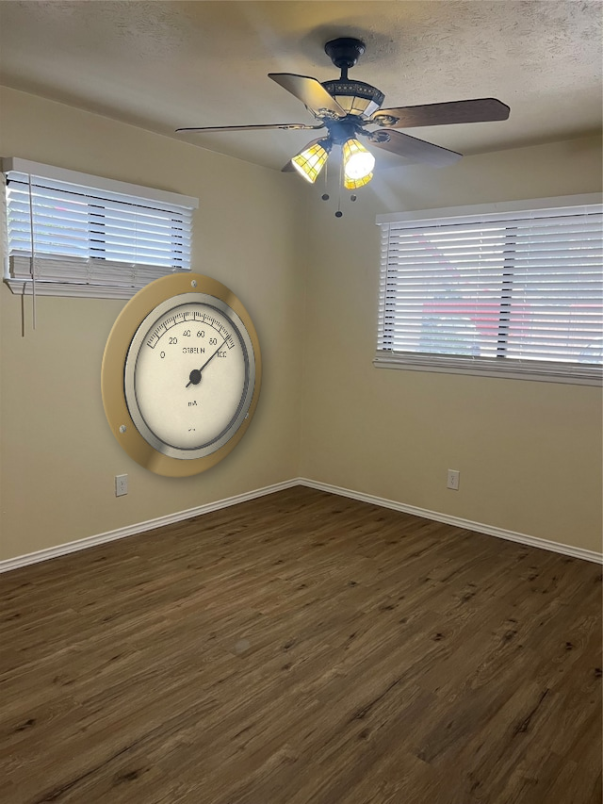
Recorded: 90 (mA)
